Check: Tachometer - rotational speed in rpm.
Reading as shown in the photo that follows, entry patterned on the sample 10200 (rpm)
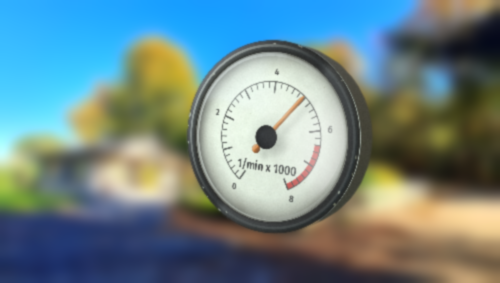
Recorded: 5000 (rpm)
